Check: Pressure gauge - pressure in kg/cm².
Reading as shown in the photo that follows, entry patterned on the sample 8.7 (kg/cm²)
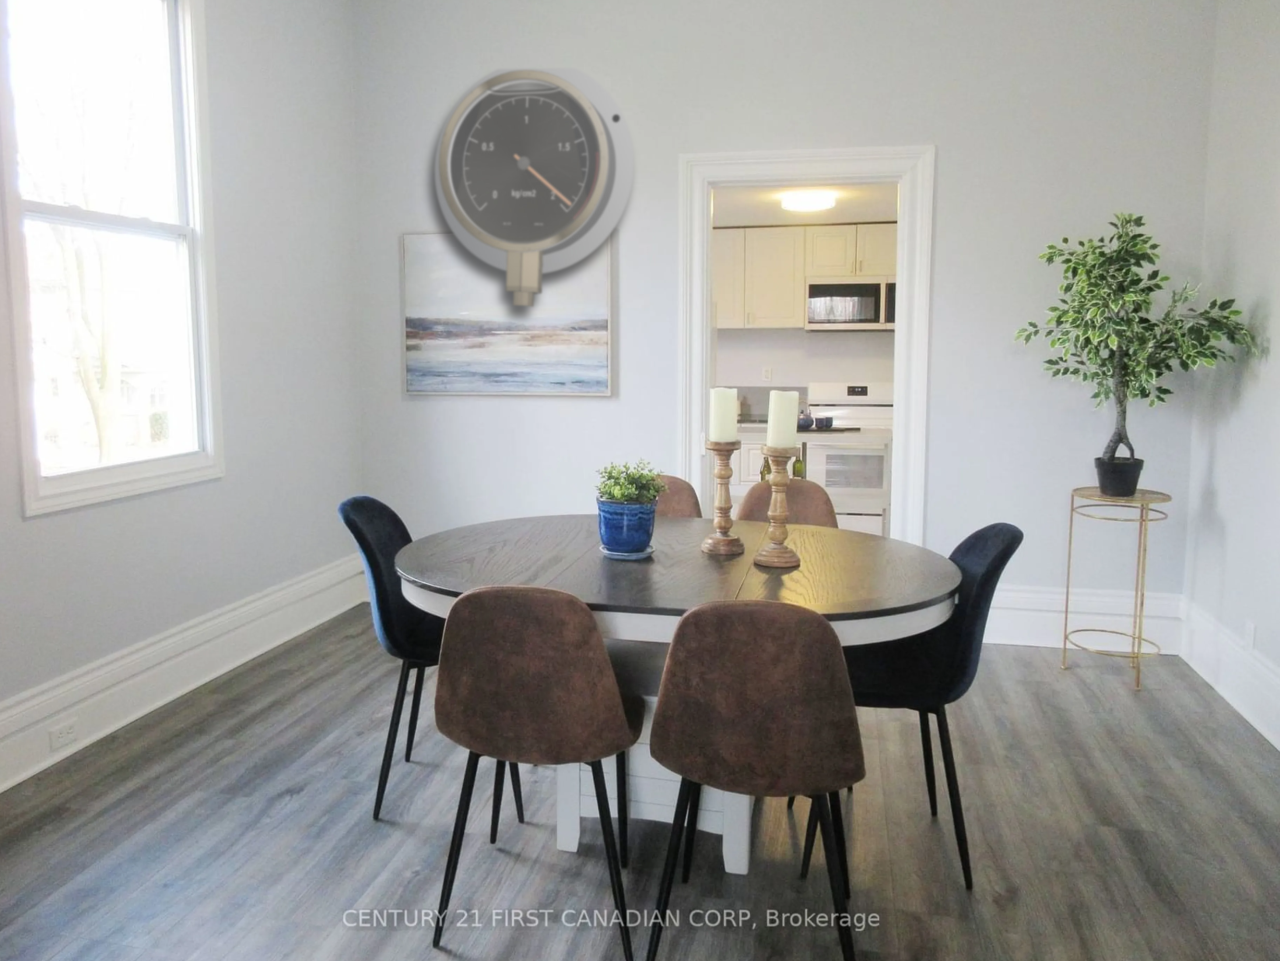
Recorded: 1.95 (kg/cm²)
